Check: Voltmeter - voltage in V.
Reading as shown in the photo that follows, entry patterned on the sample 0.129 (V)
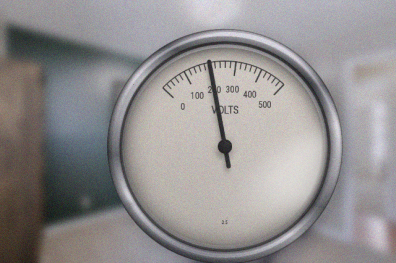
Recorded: 200 (V)
